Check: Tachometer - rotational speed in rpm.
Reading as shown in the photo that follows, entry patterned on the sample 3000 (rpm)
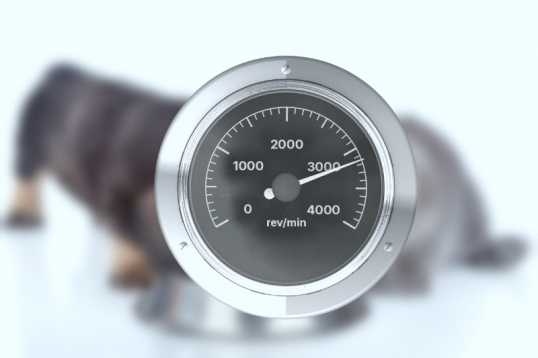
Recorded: 3150 (rpm)
